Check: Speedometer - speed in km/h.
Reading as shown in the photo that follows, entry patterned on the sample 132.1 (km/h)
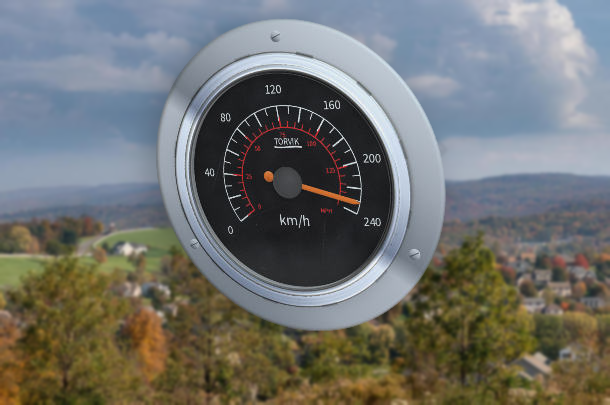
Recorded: 230 (km/h)
